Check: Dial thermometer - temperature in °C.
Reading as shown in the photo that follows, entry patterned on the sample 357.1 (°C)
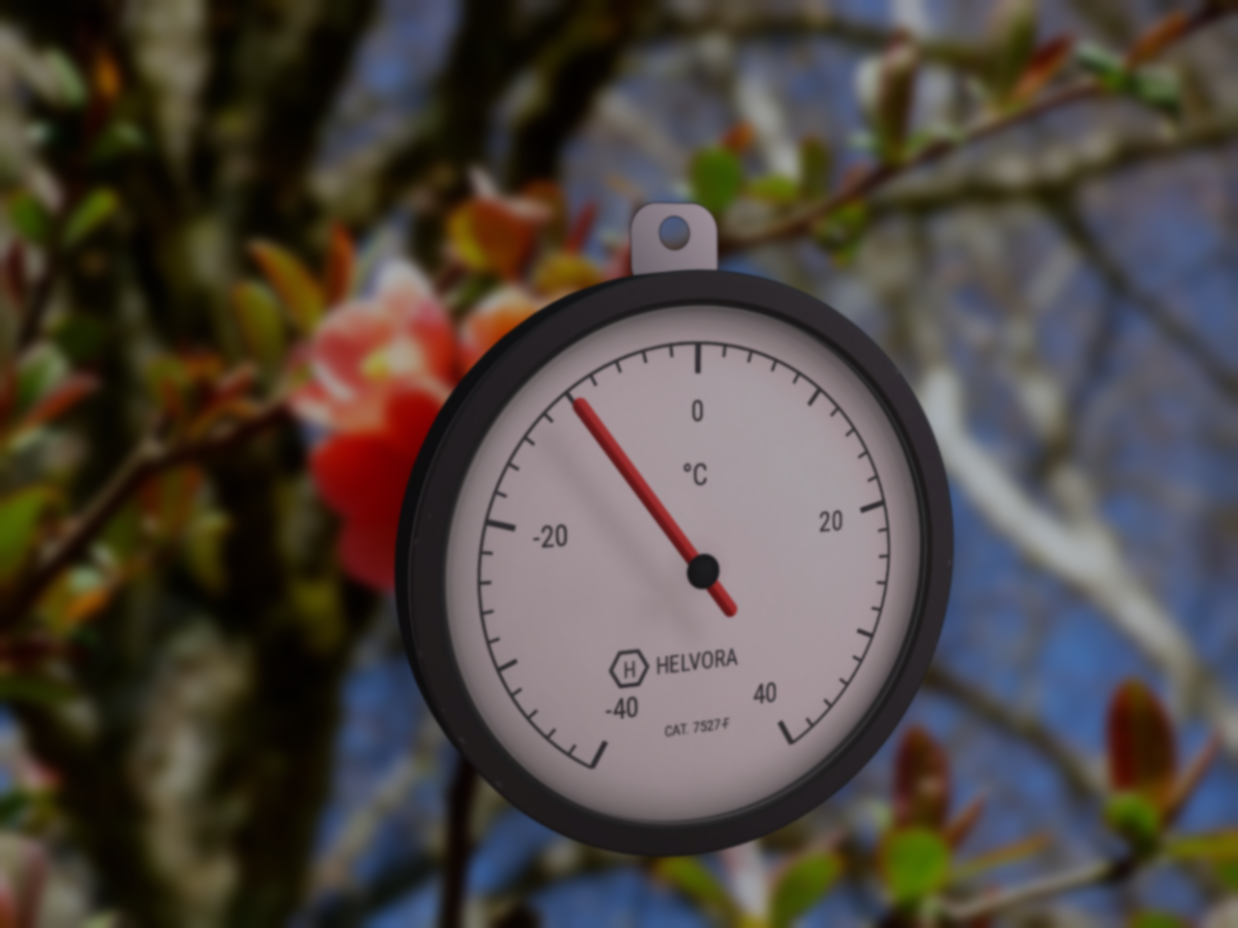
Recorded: -10 (°C)
